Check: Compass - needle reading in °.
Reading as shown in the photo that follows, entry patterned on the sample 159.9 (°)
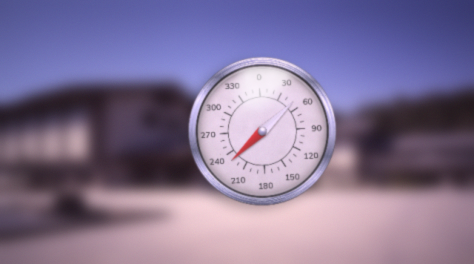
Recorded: 230 (°)
